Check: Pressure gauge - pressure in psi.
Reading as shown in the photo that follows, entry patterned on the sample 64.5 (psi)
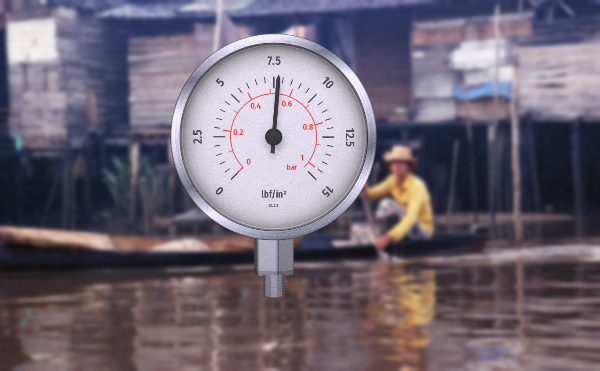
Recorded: 7.75 (psi)
